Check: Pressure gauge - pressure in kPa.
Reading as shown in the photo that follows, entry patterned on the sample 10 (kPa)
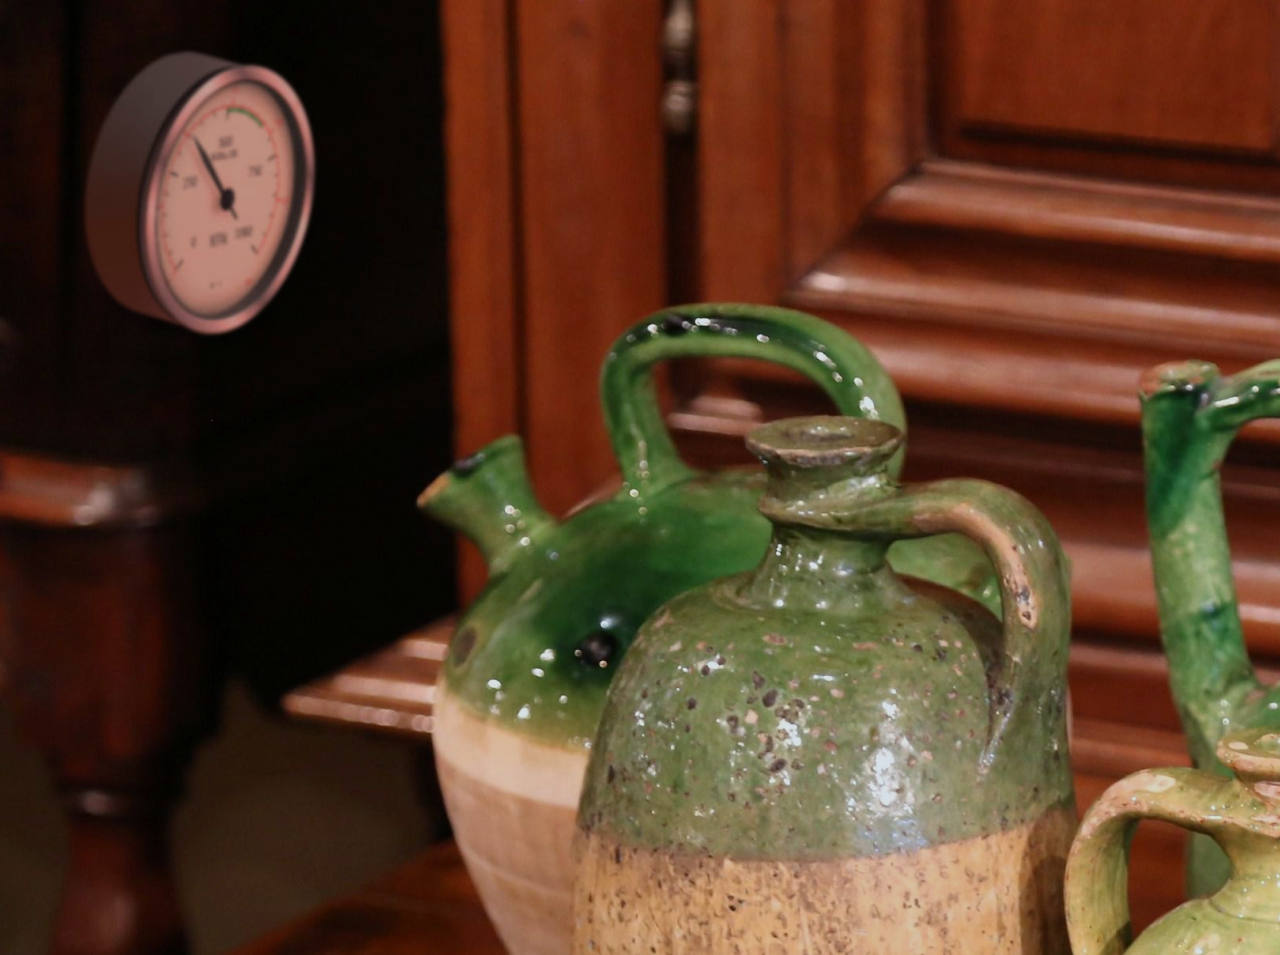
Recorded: 350 (kPa)
